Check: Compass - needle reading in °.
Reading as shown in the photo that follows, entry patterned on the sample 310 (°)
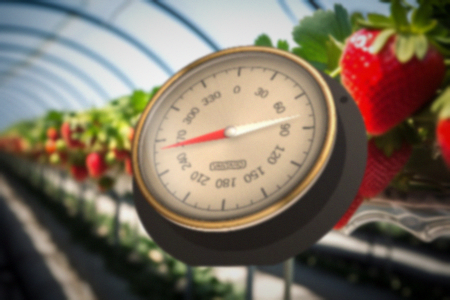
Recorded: 260 (°)
